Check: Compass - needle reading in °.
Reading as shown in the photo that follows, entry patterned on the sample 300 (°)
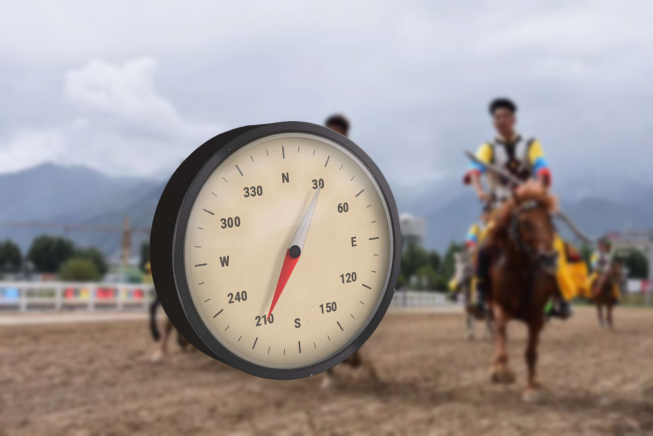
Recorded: 210 (°)
